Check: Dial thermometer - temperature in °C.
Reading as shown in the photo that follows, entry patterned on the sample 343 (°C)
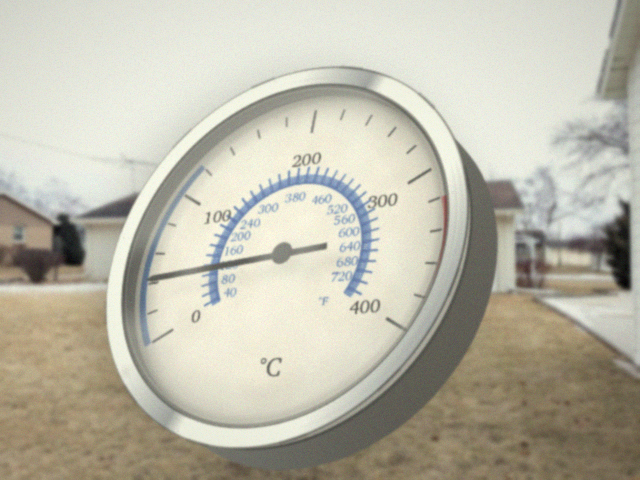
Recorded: 40 (°C)
